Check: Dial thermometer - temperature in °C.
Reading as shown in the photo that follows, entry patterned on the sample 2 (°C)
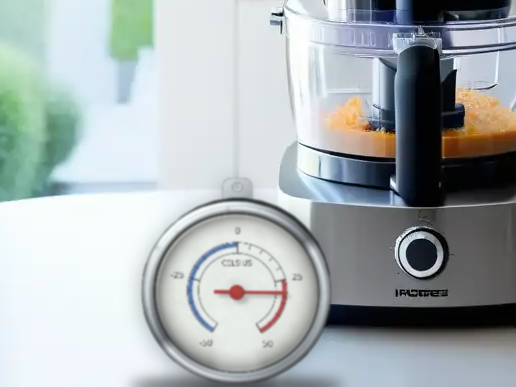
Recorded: 30 (°C)
